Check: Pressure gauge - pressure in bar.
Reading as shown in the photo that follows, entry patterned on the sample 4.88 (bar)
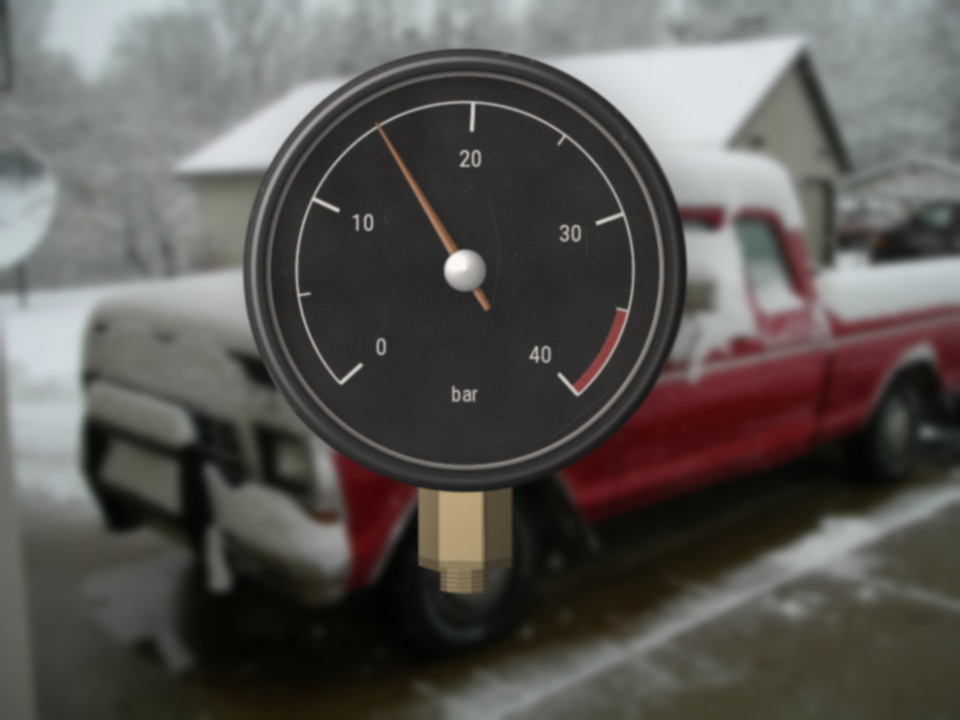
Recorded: 15 (bar)
